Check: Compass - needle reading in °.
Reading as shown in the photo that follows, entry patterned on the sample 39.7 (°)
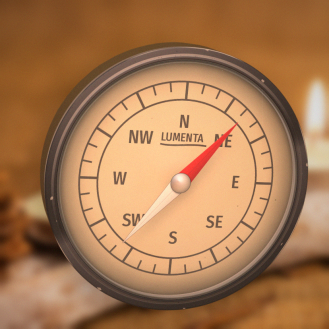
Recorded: 40 (°)
